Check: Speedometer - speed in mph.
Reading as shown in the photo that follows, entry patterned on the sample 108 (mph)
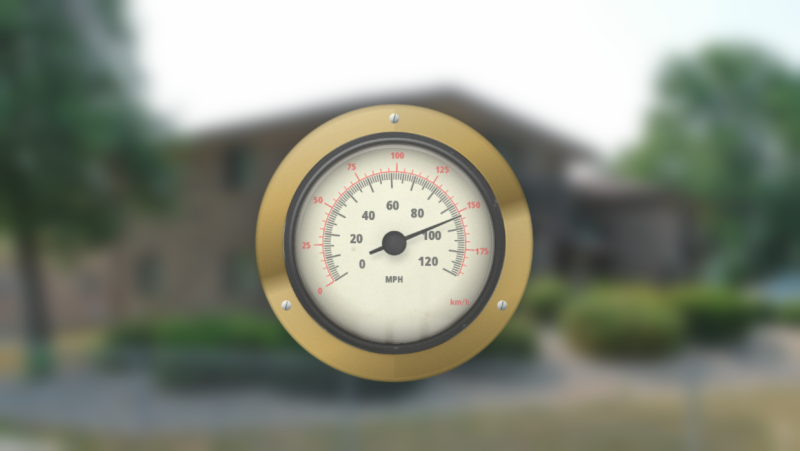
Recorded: 95 (mph)
